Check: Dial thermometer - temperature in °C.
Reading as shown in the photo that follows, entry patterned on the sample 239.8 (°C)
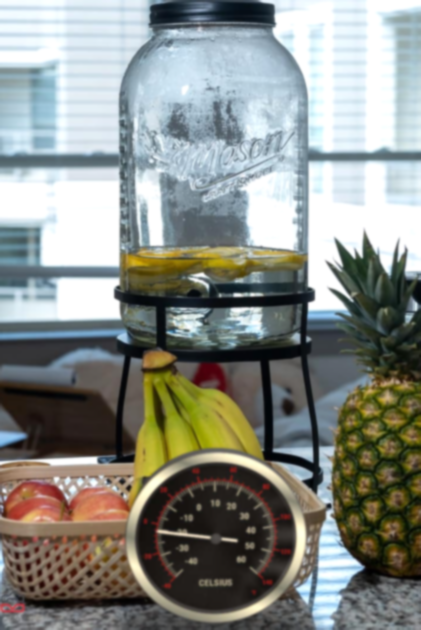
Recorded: -20 (°C)
